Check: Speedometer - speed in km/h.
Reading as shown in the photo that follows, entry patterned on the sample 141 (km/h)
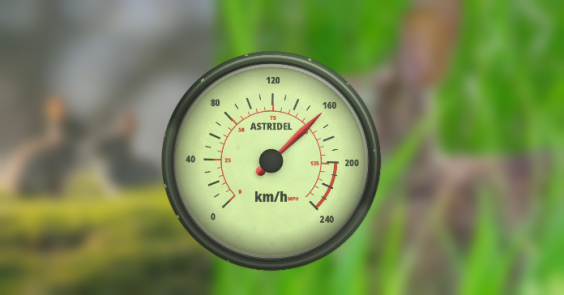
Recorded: 160 (km/h)
